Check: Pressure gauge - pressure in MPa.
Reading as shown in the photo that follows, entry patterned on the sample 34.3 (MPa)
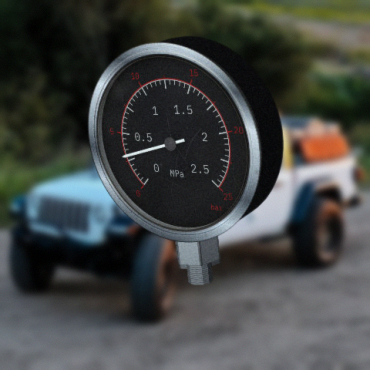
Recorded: 0.3 (MPa)
